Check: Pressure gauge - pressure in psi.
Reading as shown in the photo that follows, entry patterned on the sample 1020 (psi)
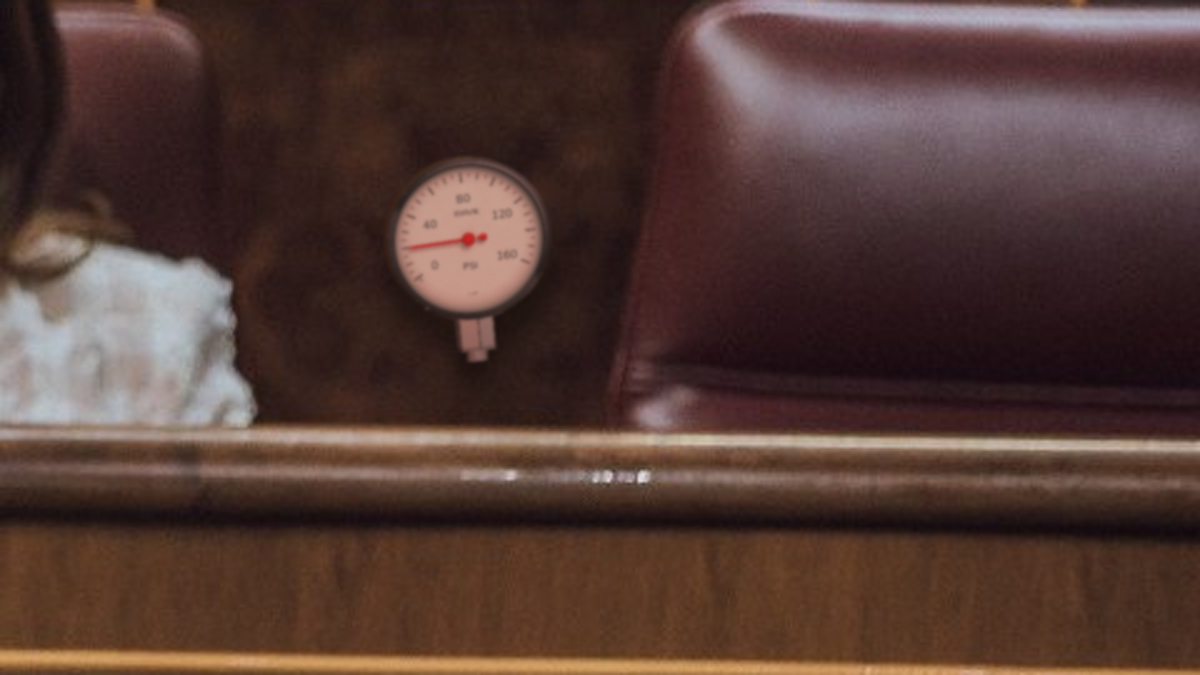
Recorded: 20 (psi)
